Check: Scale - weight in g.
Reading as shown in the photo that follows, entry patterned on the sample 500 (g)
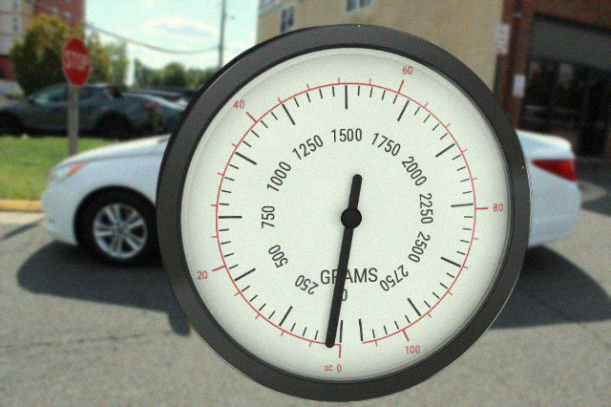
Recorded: 50 (g)
